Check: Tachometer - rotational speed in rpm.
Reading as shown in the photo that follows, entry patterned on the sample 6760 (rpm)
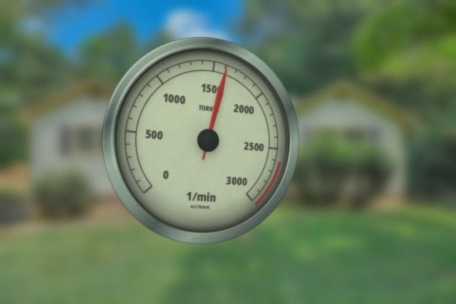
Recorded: 1600 (rpm)
